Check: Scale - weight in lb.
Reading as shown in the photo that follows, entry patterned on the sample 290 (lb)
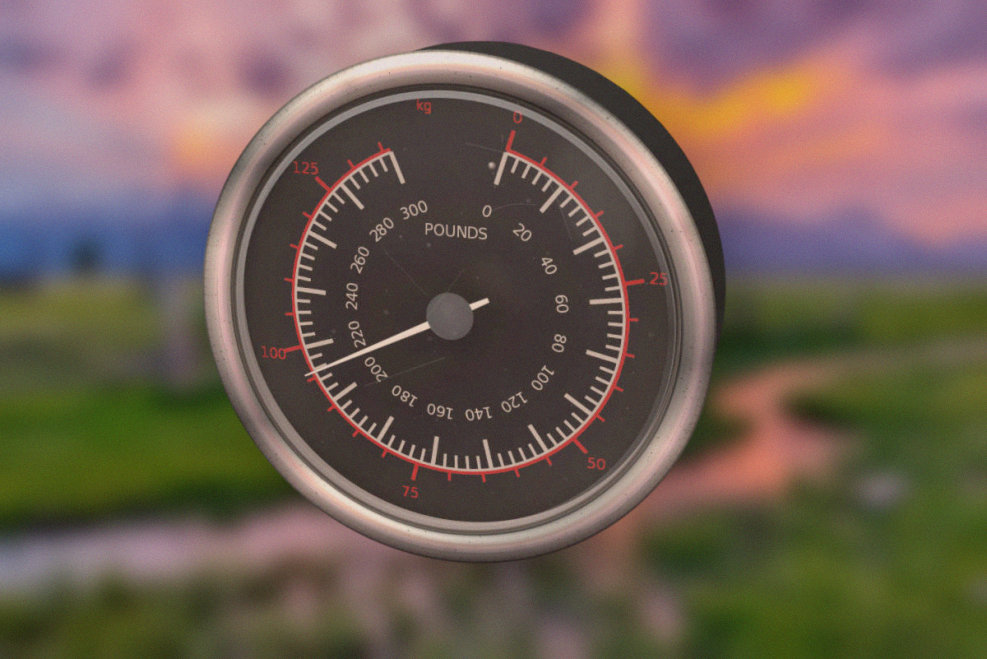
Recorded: 212 (lb)
